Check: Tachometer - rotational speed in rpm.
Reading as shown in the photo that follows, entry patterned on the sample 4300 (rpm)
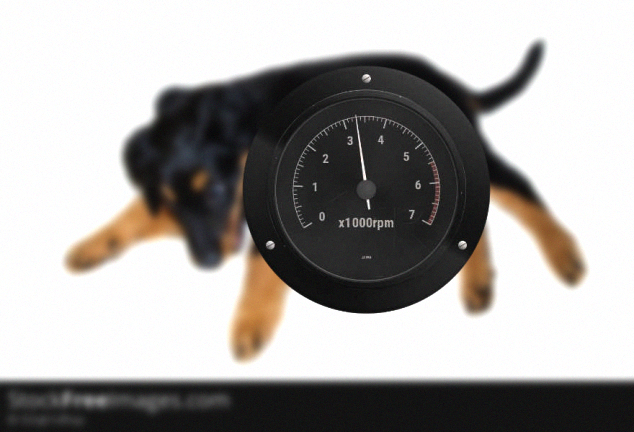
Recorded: 3300 (rpm)
